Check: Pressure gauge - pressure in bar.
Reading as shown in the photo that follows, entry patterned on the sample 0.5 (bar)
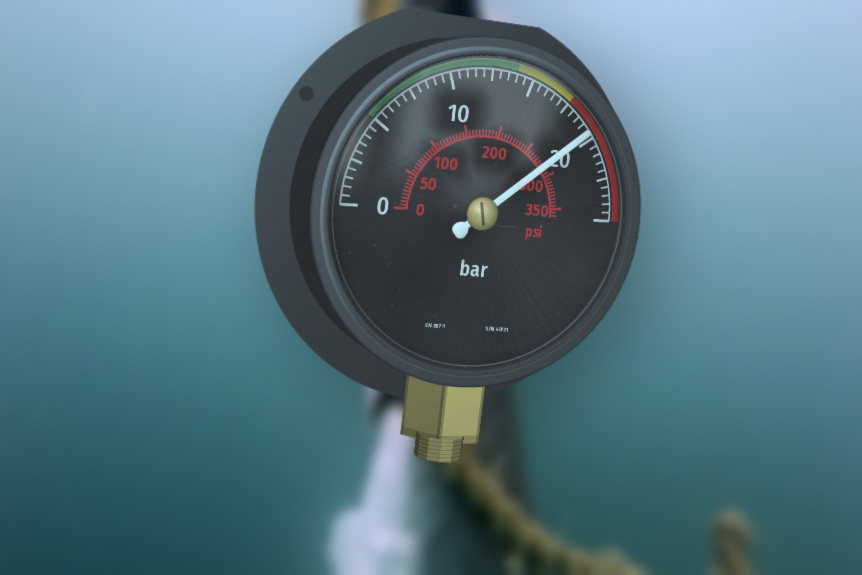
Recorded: 19.5 (bar)
